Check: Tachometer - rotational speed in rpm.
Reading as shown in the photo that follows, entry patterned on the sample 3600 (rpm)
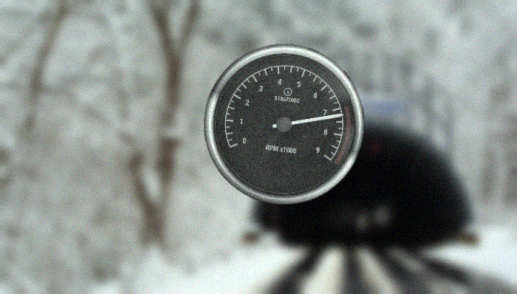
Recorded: 7250 (rpm)
